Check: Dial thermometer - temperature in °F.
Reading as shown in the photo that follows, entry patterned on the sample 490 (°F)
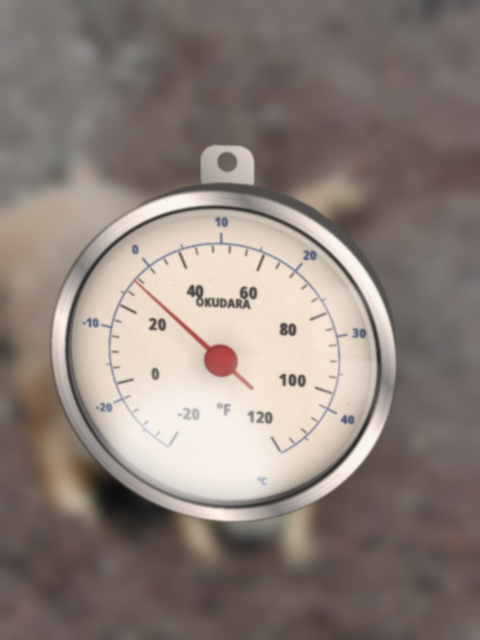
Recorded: 28 (°F)
